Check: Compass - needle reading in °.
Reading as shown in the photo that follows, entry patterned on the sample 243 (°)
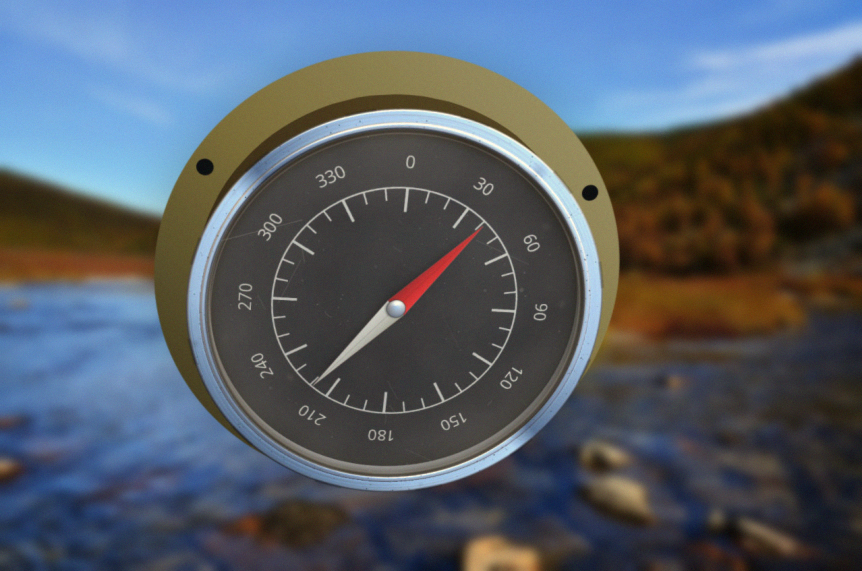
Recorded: 40 (°)
